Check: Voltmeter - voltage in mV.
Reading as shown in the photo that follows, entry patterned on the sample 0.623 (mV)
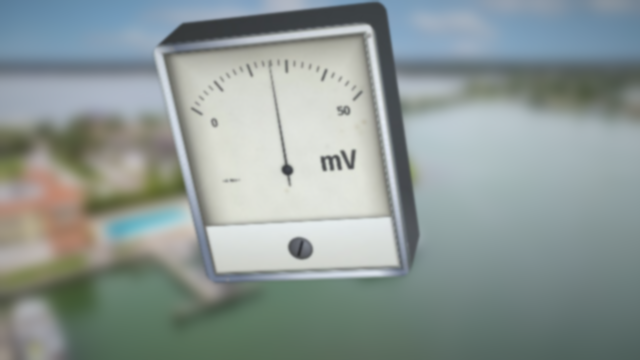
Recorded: 26 (mV)
